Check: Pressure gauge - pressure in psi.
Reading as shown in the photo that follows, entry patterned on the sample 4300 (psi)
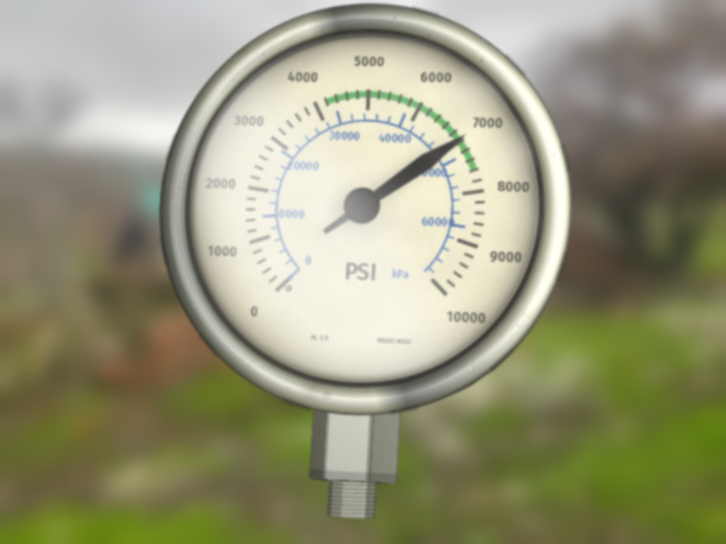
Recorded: 7000 (psi)
